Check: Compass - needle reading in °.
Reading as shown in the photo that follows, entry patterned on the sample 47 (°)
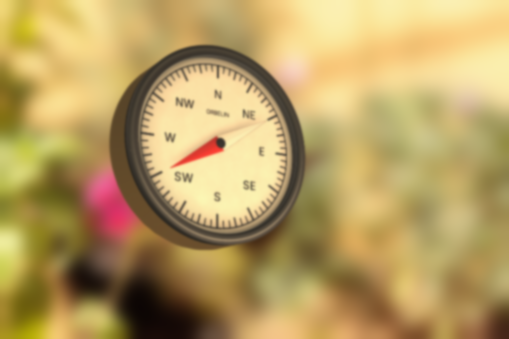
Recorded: 240 (°)
